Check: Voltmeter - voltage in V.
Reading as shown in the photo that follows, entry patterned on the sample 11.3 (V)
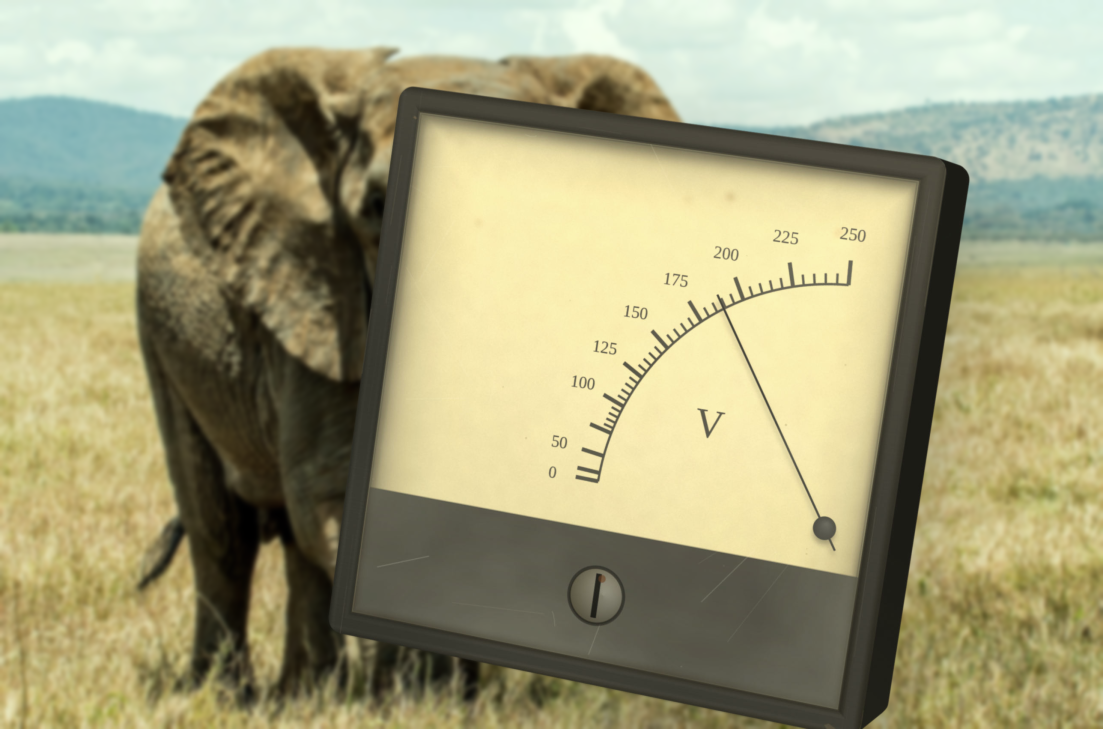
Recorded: 190 (V)
